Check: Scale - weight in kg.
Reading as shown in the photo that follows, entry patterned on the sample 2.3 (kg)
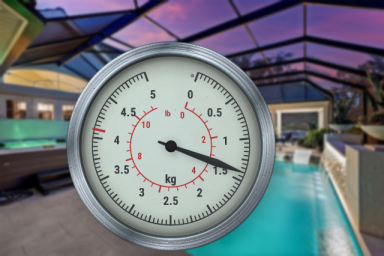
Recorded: 1.4 (kg)
